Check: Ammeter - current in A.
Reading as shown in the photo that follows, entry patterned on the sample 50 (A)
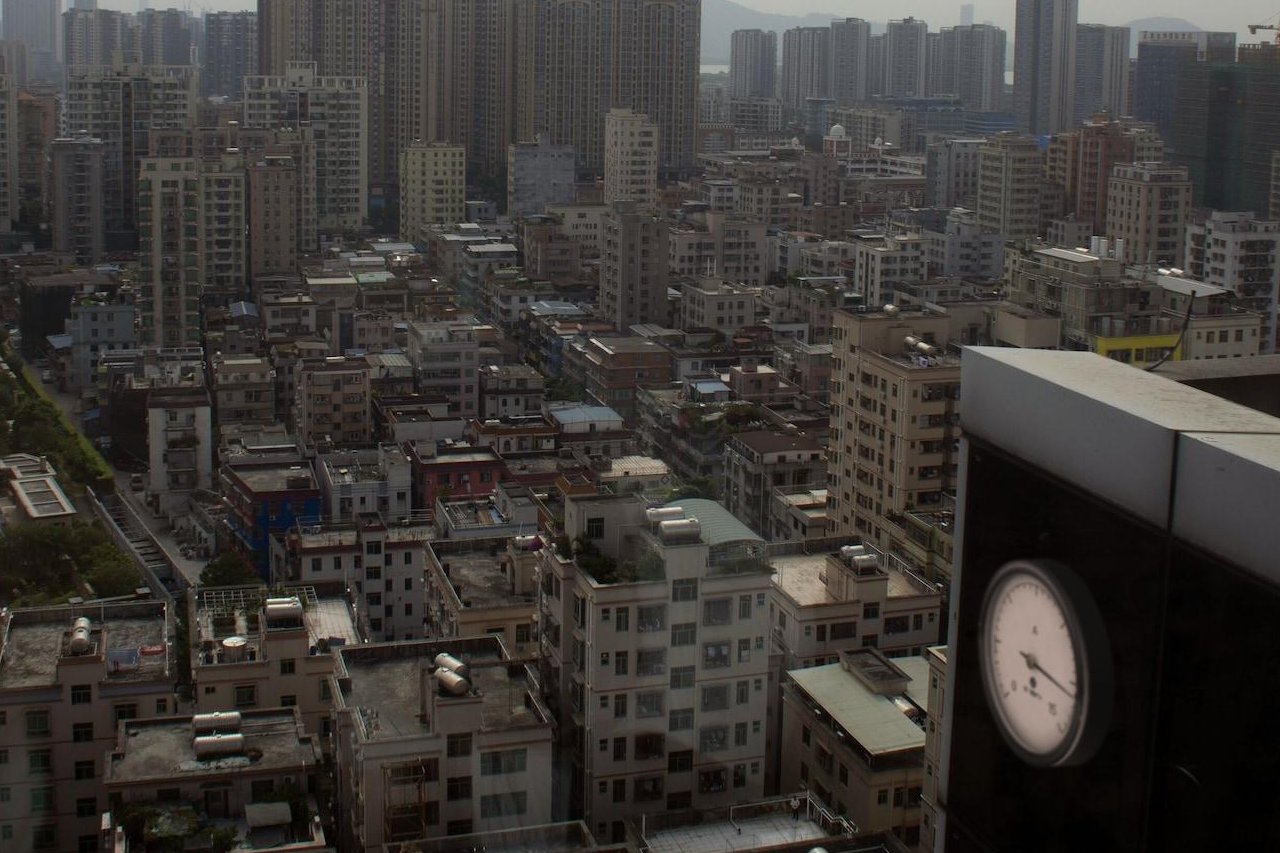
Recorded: 13 (A)
